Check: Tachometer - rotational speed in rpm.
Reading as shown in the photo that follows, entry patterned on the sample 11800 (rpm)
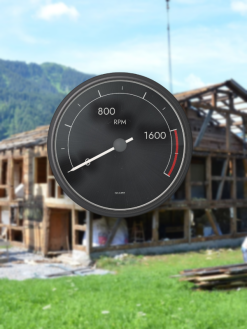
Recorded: 0 (rpm)
